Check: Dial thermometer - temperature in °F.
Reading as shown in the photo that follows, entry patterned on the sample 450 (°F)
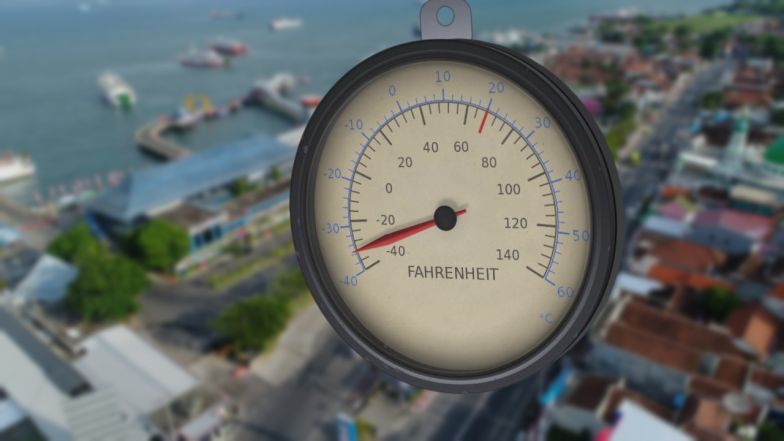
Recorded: -32 (°F)
